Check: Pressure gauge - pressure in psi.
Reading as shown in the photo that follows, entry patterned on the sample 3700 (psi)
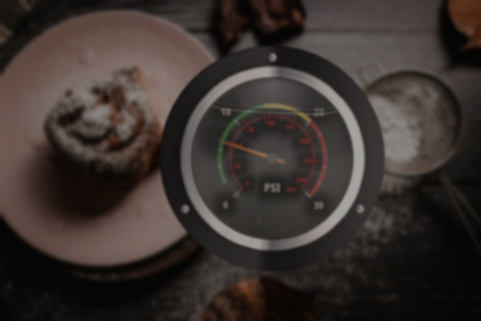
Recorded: 7 (psi)
